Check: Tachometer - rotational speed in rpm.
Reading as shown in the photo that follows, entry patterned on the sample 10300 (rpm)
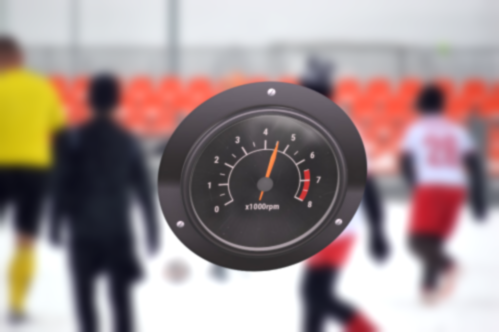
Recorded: 4500 (rpm)
